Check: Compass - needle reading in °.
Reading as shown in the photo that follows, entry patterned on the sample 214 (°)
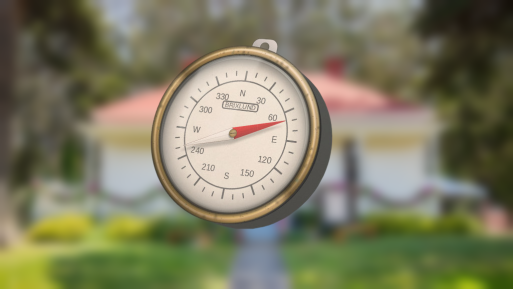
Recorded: 70 (°)
